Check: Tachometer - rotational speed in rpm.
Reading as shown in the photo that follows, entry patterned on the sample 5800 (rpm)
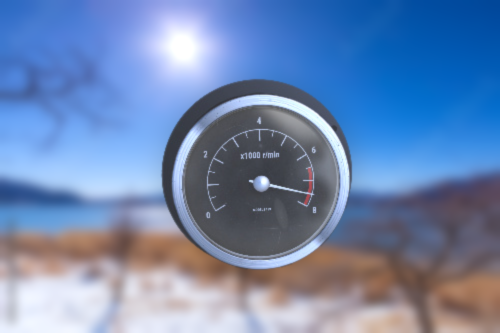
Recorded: 7500 (rpm)
